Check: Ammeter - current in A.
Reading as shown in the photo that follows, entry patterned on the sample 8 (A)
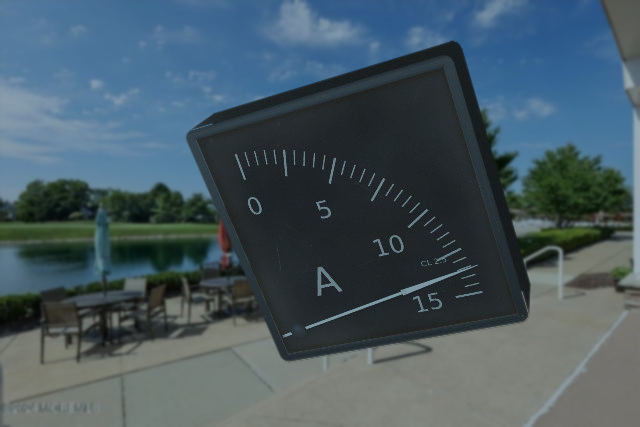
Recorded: 13.5 (A)
